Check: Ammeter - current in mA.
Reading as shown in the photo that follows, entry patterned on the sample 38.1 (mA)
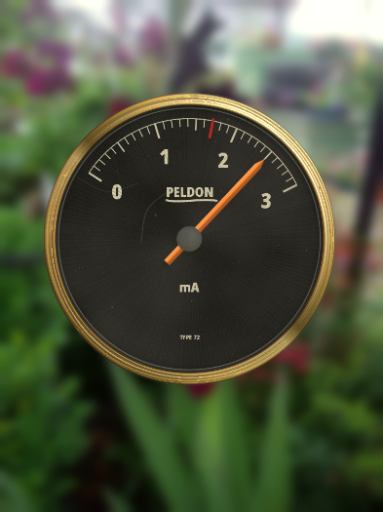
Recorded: 2.5 (mA)
